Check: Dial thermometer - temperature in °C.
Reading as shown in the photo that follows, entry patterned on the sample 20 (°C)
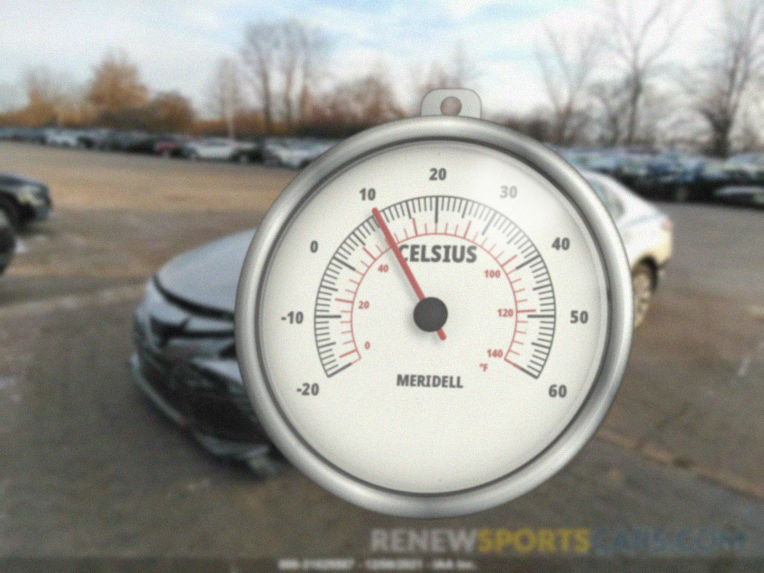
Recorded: 10 (°C)
